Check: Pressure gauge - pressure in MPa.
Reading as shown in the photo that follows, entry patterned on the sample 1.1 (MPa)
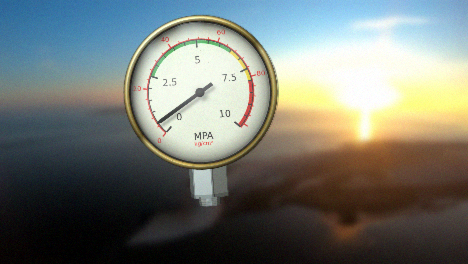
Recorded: 0.5 (MPa)
